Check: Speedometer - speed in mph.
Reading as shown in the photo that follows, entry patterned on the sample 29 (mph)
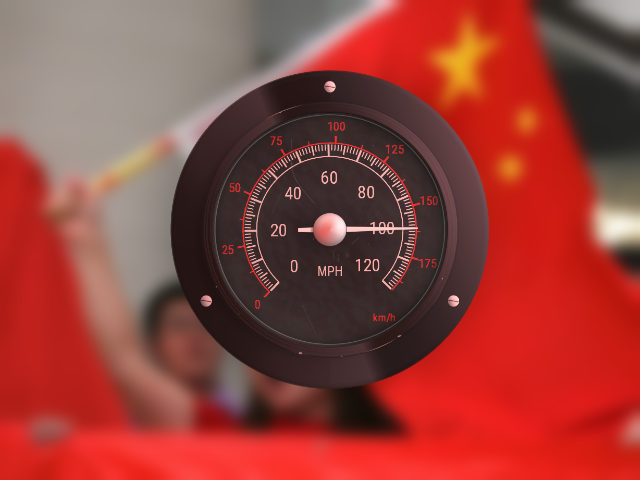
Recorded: 100 (mph)
